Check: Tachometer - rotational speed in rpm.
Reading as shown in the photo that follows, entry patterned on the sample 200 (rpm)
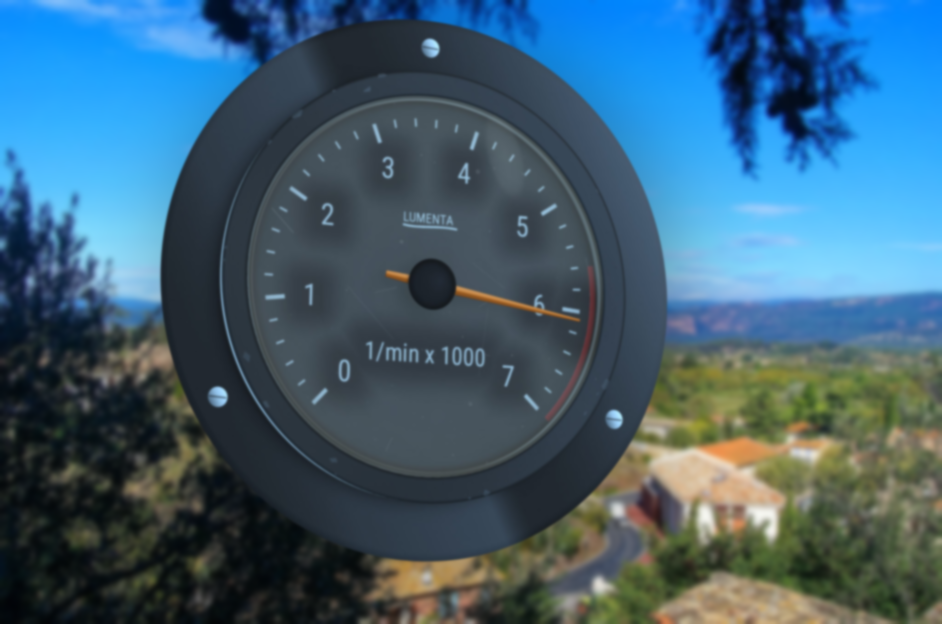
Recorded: 6100 (rpm)
